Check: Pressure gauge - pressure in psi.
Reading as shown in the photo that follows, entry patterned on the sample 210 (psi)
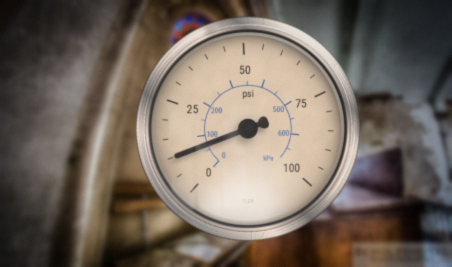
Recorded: 10 (psi)
